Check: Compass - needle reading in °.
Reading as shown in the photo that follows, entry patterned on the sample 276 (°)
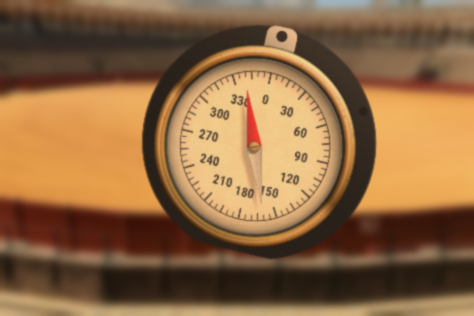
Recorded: 340 (°)
